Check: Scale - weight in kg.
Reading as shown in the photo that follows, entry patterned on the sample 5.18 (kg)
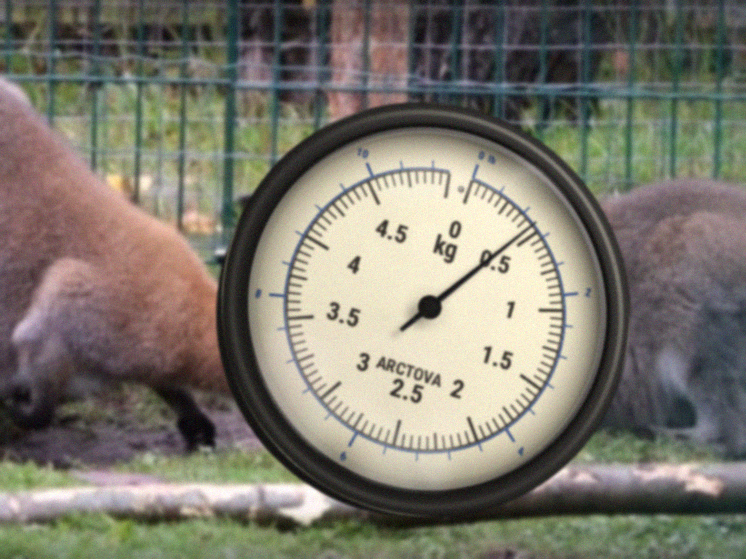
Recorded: 0.45 (kg)
